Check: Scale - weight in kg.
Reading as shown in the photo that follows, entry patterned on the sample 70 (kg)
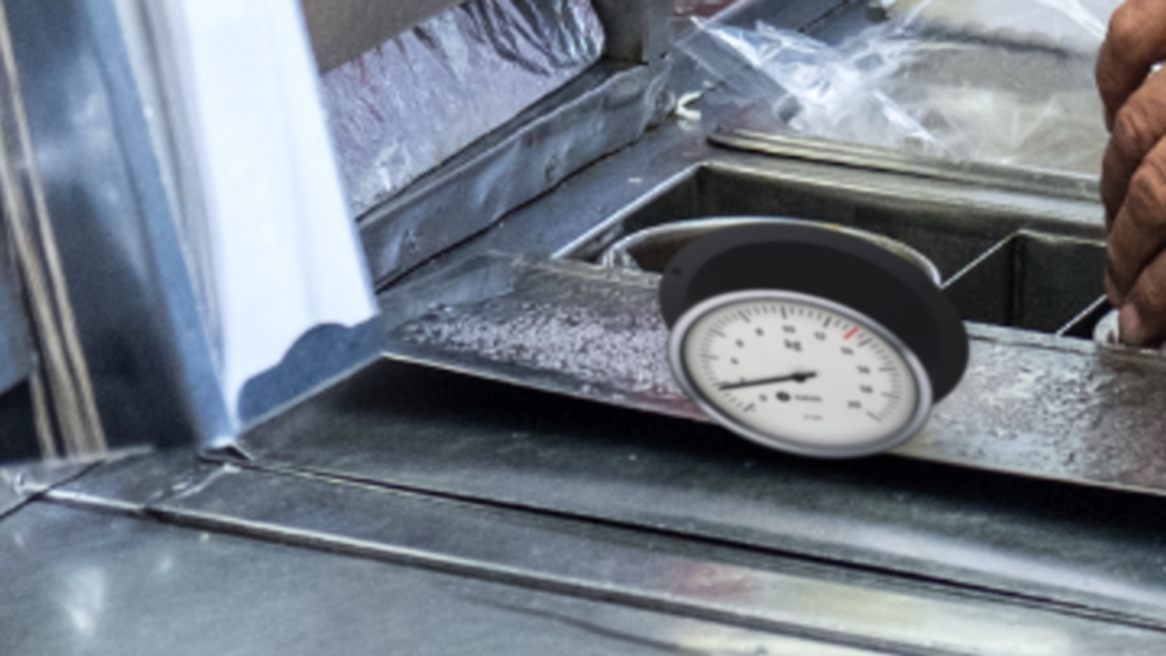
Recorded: 2 (kg)
